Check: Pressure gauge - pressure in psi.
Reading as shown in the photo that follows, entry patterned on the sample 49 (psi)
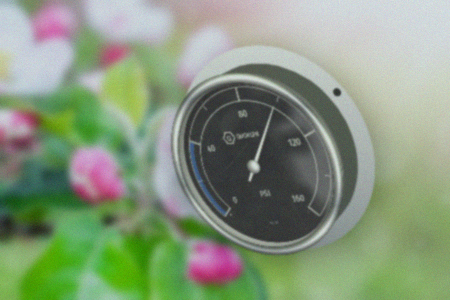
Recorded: 100 (psi)
